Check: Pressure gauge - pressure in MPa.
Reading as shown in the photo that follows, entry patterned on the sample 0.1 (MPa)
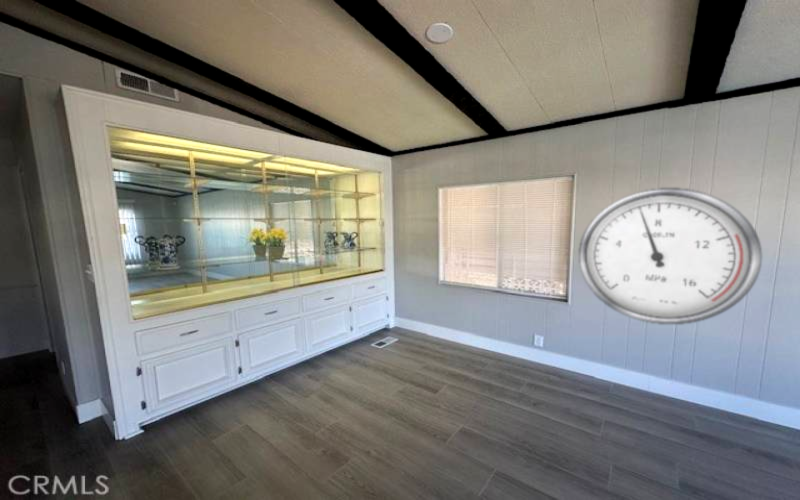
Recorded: 7 (MPa)
